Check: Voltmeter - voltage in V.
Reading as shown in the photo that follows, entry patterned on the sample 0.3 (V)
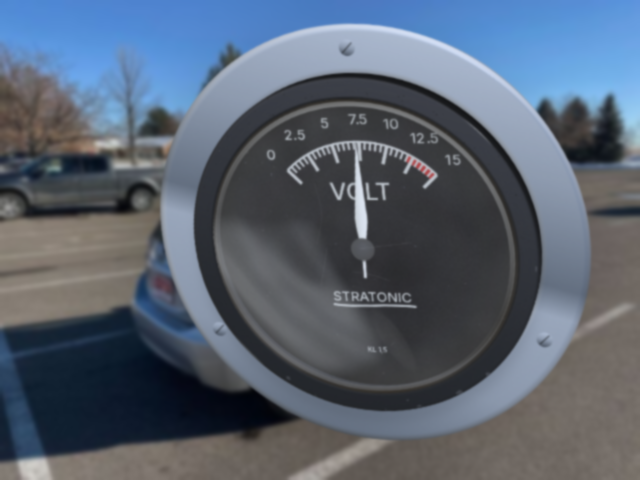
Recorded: 7.5 (V)
